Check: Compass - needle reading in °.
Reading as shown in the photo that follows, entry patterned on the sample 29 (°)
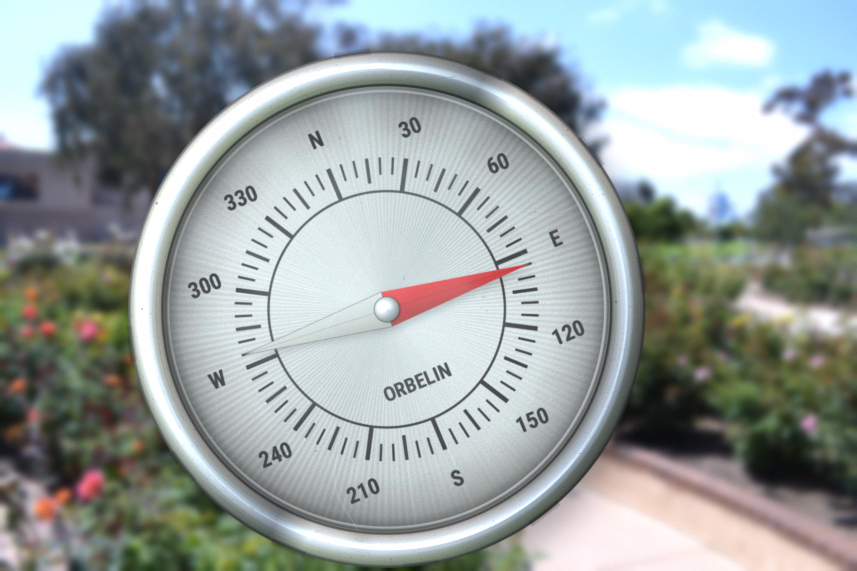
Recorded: 95 (°)
